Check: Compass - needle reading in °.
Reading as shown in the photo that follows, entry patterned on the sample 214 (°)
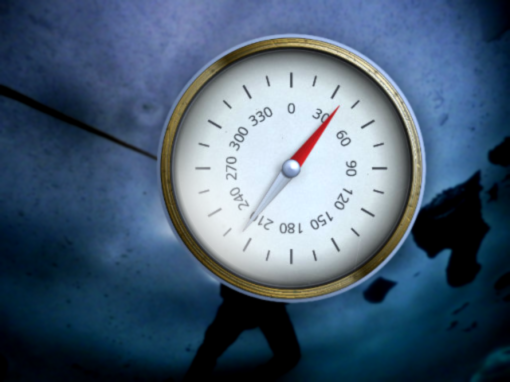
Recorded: 37.5 (°)
